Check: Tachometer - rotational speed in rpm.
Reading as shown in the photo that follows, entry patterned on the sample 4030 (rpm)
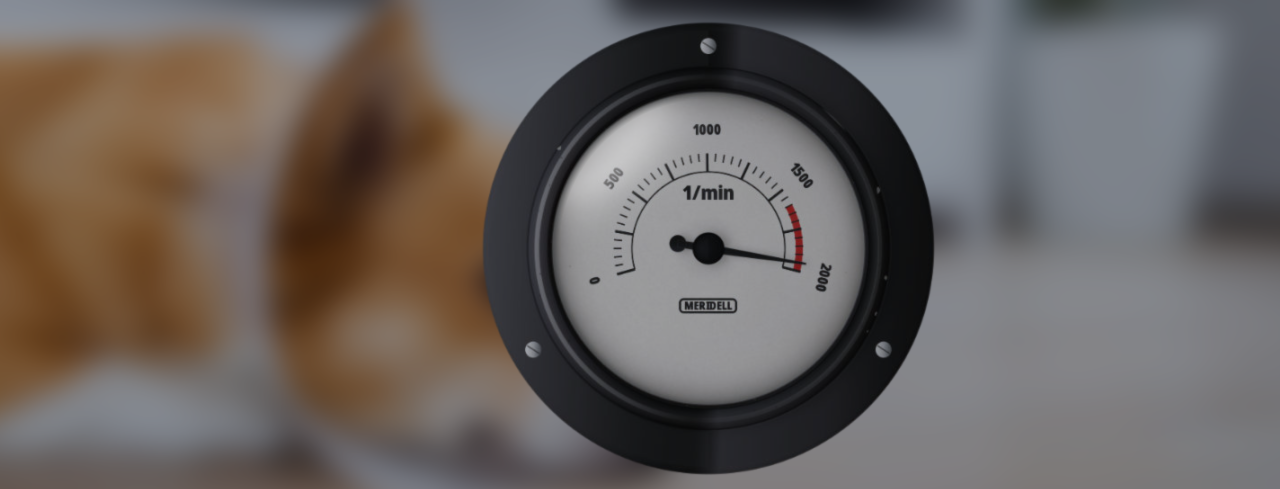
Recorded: 1950 (rpm)
